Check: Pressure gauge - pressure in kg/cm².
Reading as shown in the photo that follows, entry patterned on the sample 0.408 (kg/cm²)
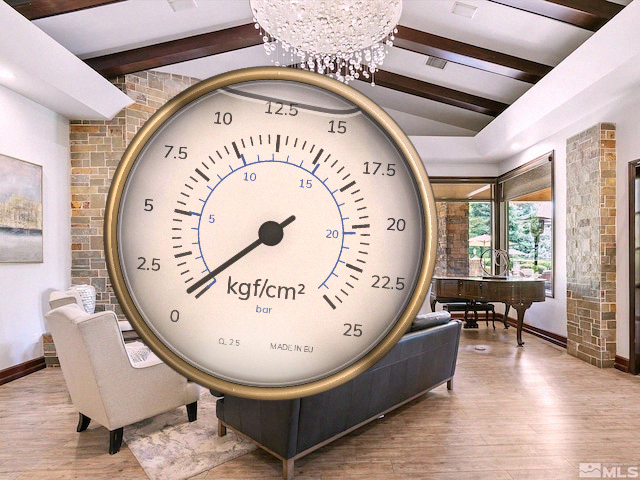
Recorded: 0.5 (kg/cm²)
